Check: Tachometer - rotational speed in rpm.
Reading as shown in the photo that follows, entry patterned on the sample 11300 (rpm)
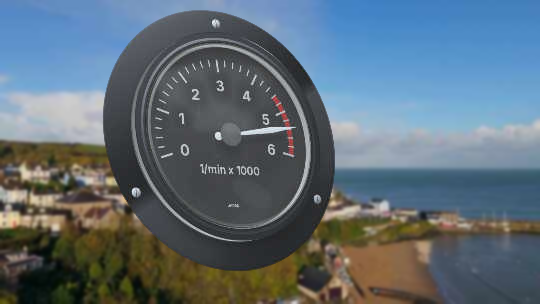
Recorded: 5400 (rpm)
